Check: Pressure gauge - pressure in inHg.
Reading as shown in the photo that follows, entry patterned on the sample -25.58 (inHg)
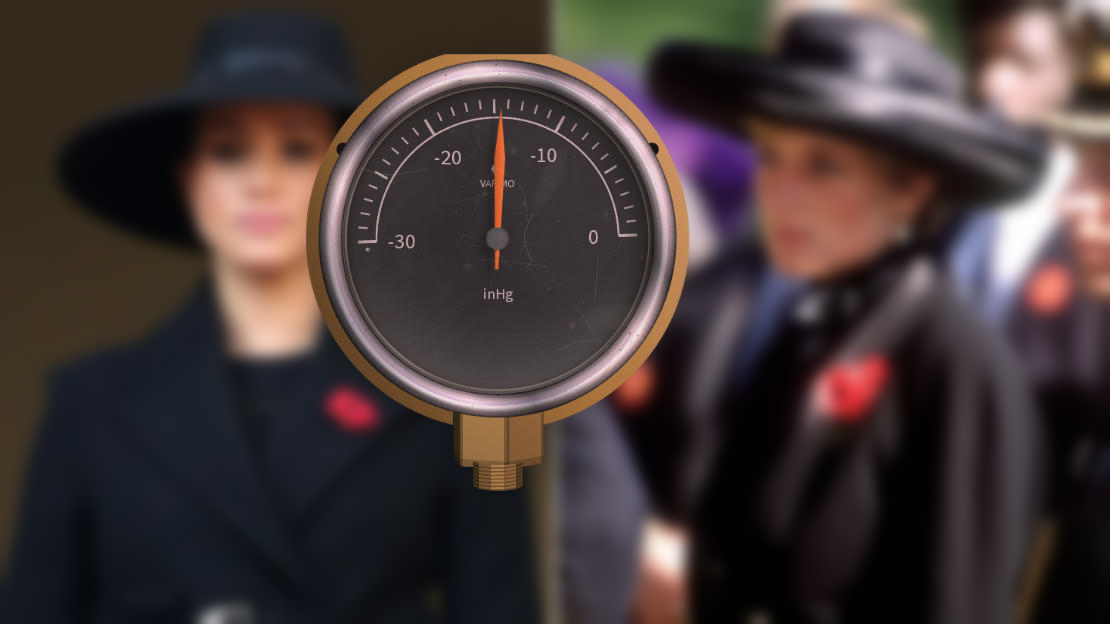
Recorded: -14.5 (inHg)
